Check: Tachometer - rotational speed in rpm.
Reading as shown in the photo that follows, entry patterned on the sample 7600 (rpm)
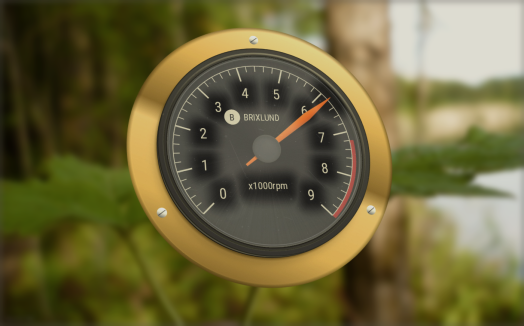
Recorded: 6200 (rpm)
